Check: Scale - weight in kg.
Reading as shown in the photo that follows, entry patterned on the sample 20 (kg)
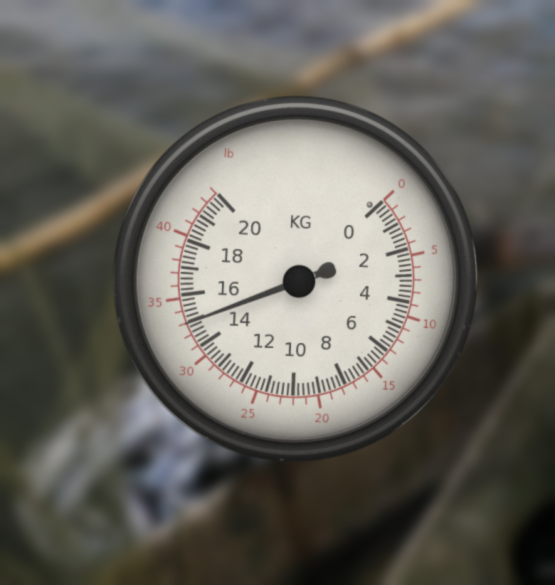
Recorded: 15 (kg)
